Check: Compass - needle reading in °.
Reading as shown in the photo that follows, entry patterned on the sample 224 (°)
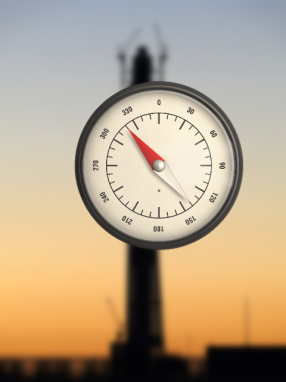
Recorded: 320 (°)
